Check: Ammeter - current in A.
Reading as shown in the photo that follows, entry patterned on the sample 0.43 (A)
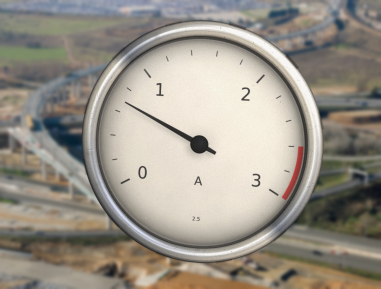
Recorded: 0.7 (A)
